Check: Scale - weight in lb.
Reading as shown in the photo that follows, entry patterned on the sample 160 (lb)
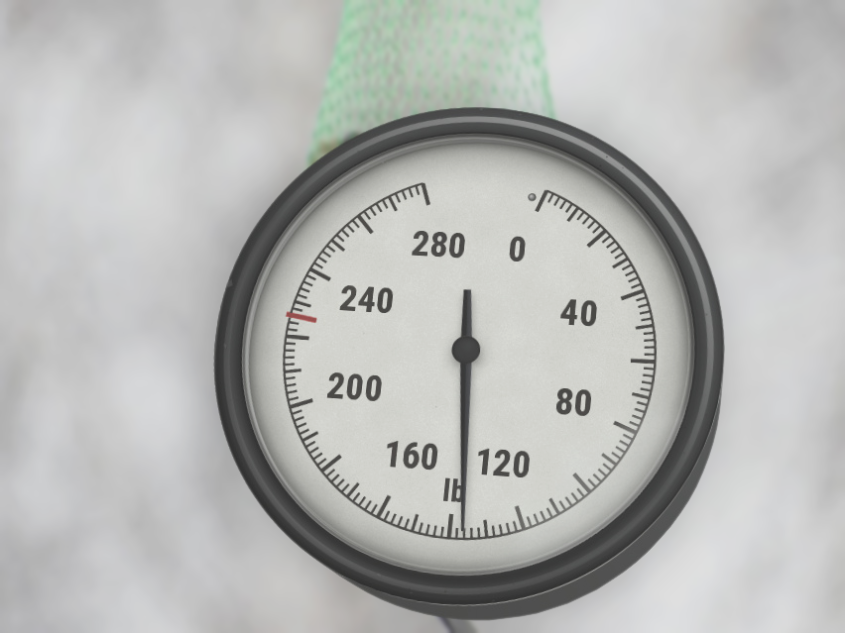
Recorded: 136 (lb)
